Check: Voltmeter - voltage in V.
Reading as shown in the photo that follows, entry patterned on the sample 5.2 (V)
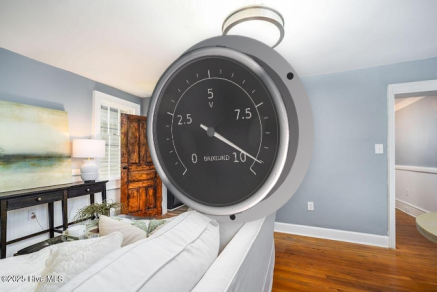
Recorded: 9.5 (V)
